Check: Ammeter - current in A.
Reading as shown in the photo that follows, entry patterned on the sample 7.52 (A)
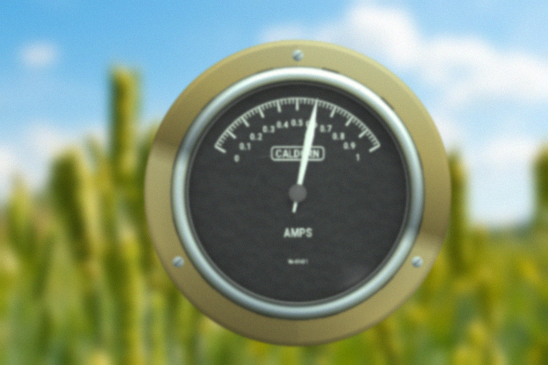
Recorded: 0.6 (A)
